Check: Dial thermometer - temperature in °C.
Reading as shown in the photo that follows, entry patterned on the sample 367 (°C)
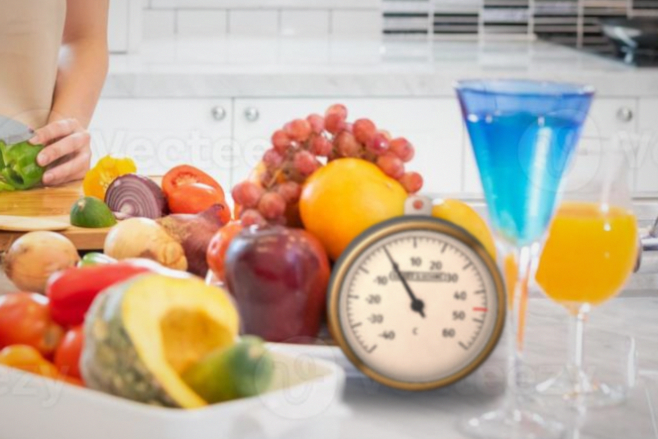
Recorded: 0 (°C)
